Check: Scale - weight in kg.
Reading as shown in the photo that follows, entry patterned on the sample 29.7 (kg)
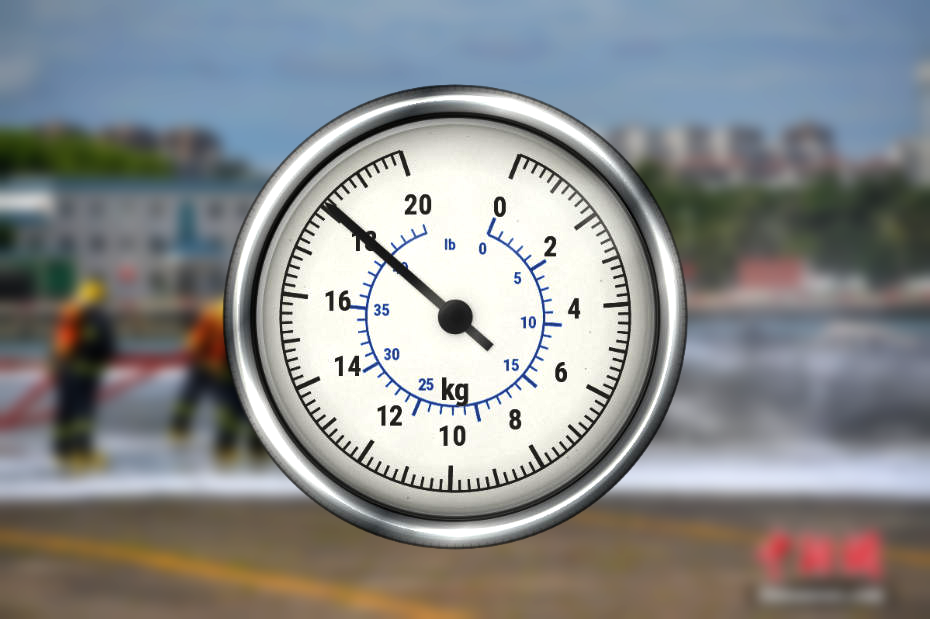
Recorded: 18.1 (kg)
